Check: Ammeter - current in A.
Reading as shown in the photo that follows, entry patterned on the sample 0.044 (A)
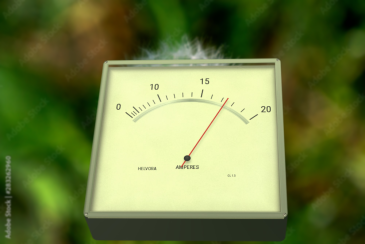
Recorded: 17.5 (A)
